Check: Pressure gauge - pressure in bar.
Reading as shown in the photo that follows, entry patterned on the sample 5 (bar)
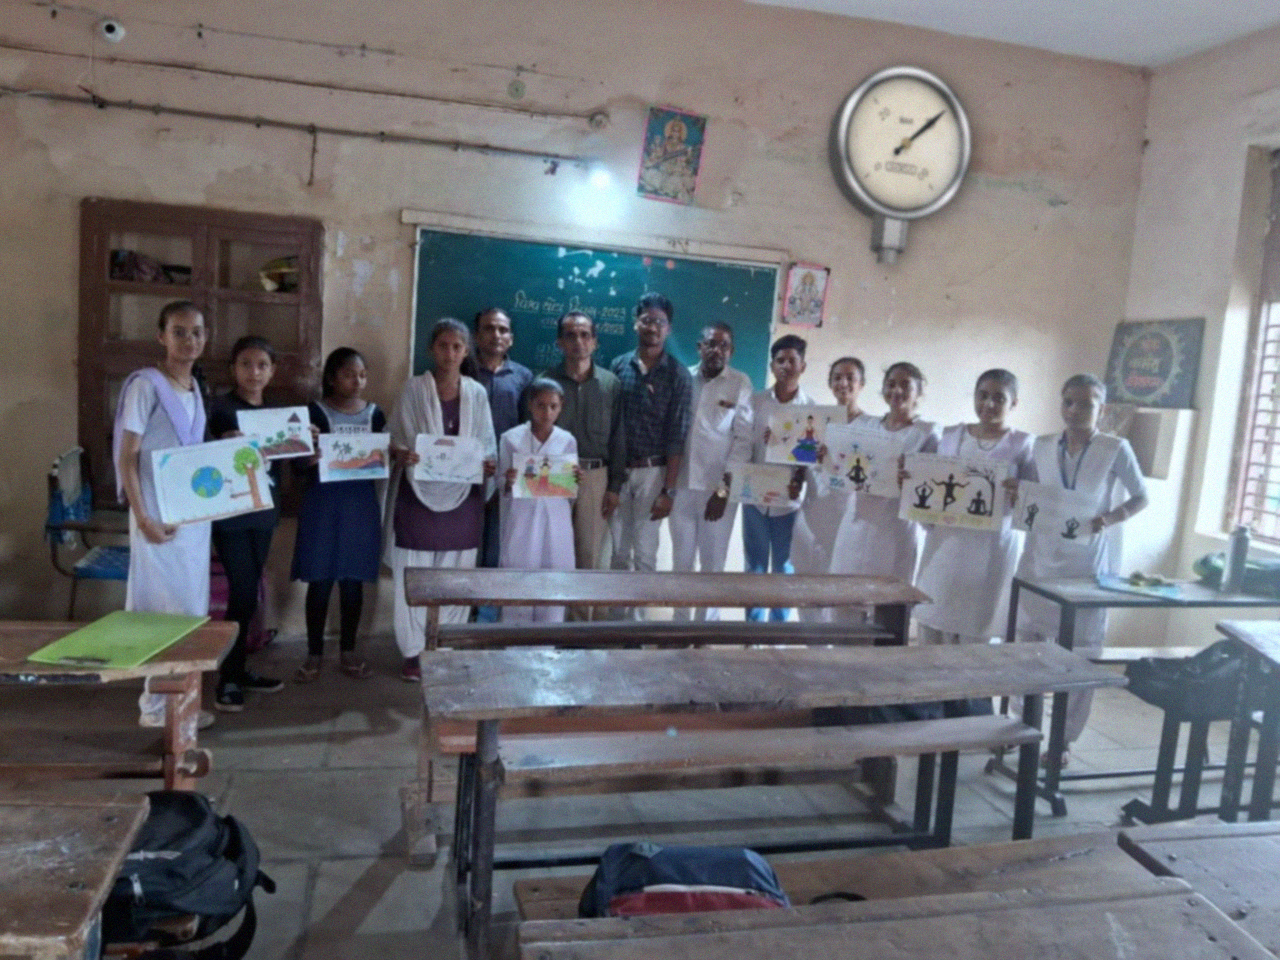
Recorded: 40 (bar)
